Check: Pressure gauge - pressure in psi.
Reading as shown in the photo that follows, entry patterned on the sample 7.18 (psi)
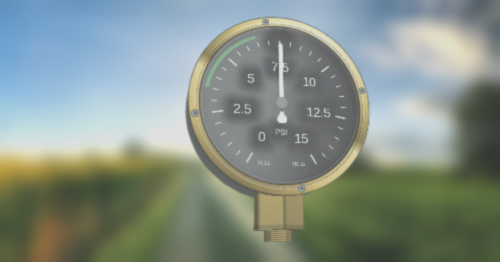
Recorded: 7.5 (psi)
